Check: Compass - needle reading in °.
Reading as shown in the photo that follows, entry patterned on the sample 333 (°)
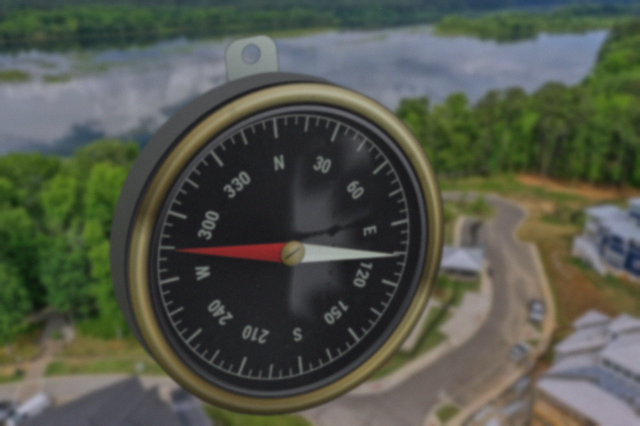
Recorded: 285 (°)
